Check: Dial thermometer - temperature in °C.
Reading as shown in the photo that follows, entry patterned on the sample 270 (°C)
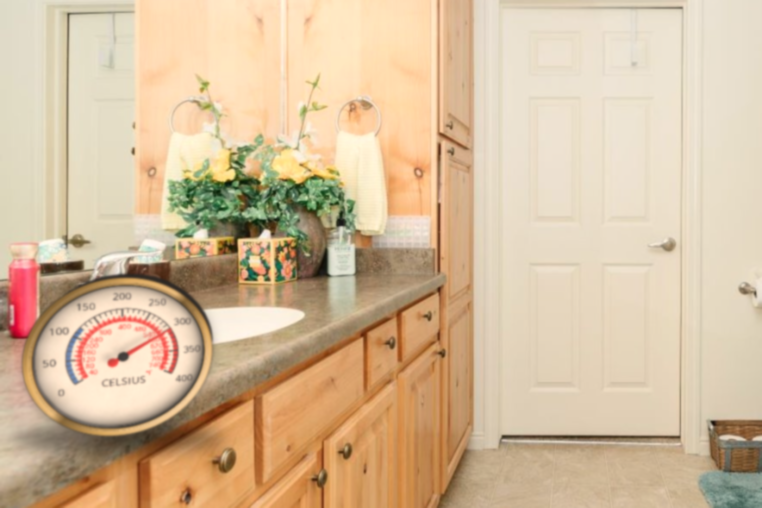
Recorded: 300 (°C)
